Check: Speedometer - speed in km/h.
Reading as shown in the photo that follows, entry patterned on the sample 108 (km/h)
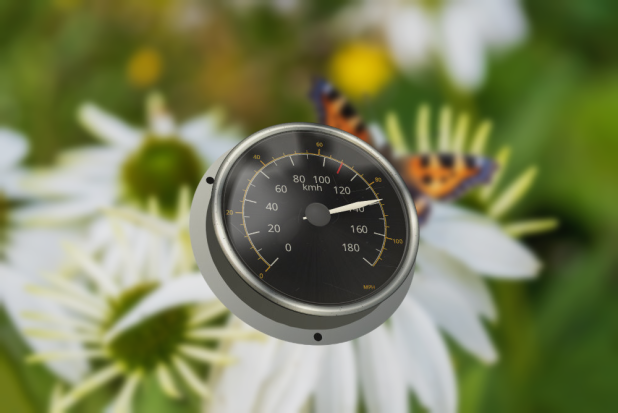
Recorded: 140 (km/h)
